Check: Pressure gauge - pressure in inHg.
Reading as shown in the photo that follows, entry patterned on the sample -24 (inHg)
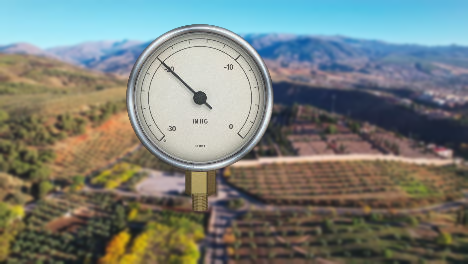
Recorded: -20 (inHg)
